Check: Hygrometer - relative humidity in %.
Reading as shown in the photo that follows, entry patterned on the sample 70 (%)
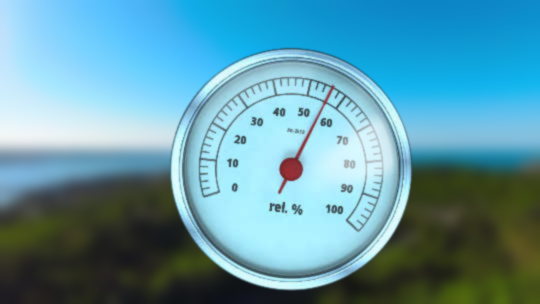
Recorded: 56 (%)
